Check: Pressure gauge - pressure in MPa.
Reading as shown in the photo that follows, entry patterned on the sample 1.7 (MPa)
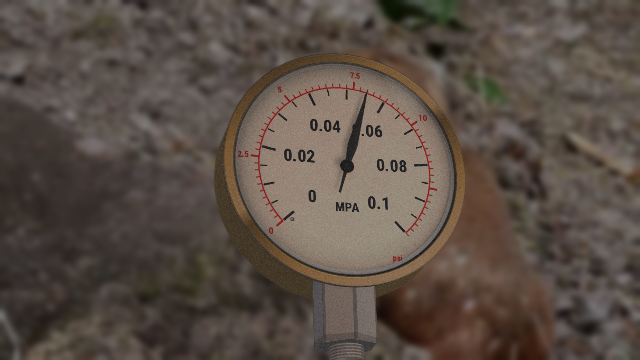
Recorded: 0.055 (MPa)
